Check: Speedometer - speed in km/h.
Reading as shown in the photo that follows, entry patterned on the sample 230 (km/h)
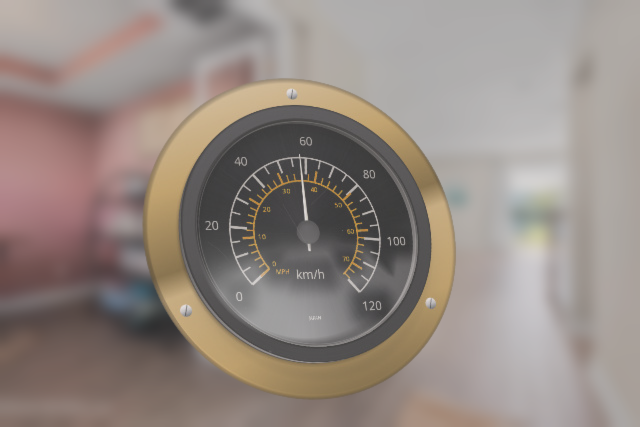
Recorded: 57.5 (km/h)
